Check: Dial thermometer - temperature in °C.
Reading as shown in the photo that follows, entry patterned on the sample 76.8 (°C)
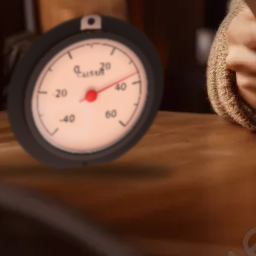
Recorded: 35 (°C)
